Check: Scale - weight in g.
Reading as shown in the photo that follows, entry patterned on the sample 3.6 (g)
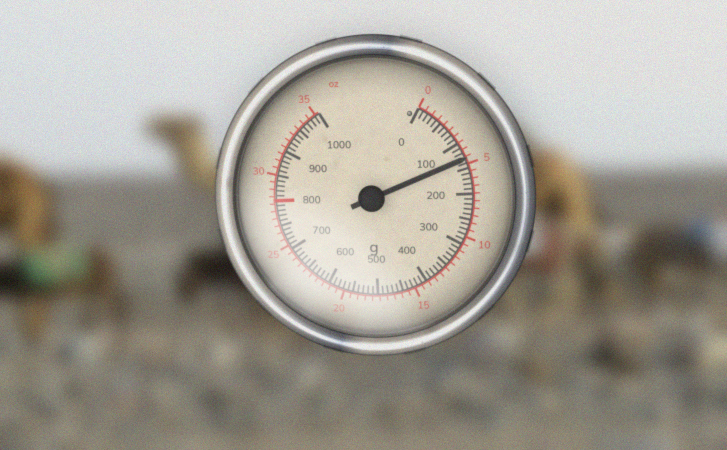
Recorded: 130 (g)
